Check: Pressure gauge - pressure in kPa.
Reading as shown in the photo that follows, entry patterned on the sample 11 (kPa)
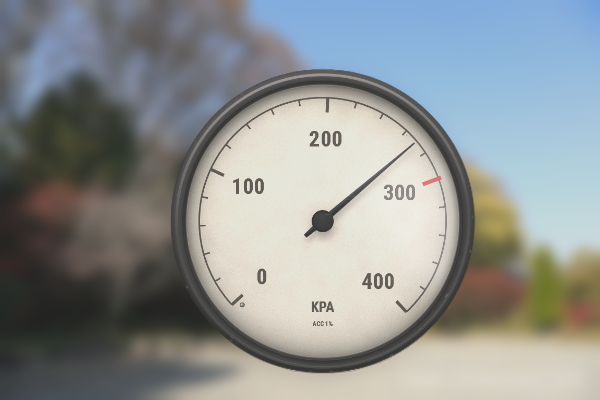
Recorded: 270 (kPa)
